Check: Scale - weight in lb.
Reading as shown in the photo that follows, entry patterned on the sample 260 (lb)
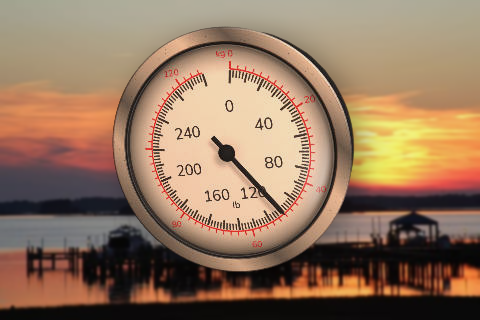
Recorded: 110 (lb)
